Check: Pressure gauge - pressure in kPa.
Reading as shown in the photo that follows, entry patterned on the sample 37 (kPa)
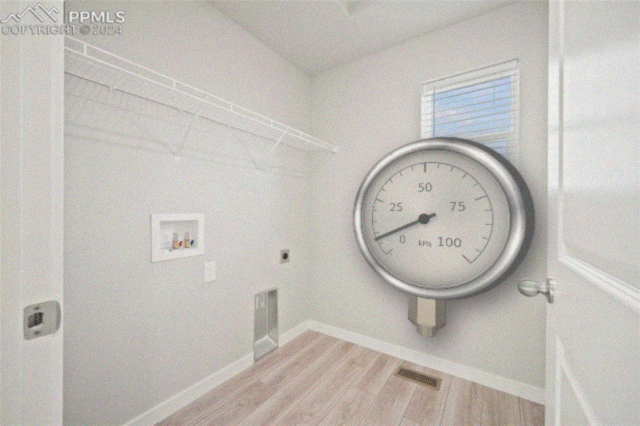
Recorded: 7.5 (kPa)
